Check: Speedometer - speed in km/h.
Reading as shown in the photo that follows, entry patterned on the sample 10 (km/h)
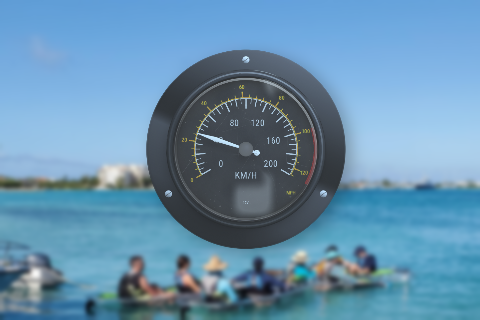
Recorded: 40 (km/h)
